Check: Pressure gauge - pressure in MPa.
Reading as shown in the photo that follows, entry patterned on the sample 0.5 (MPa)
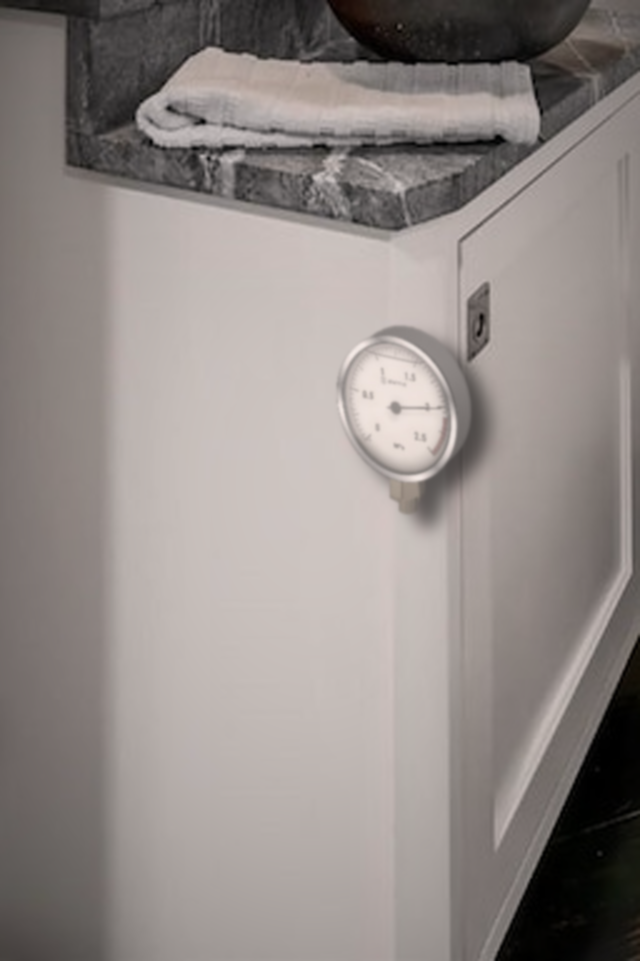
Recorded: 2 (MPa)
